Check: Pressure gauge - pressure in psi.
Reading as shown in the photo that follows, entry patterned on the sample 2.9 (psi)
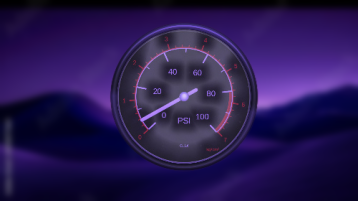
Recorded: 5 (psi)
